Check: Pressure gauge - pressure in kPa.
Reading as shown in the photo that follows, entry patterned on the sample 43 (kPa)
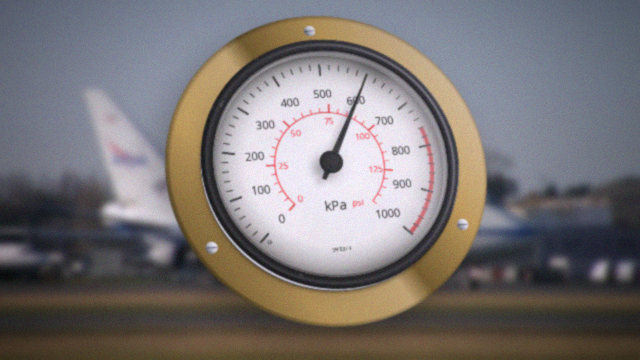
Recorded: 600 (kPa)
